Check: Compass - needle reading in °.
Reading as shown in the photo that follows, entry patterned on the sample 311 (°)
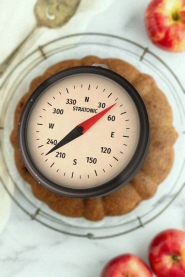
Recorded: 45 (°)
